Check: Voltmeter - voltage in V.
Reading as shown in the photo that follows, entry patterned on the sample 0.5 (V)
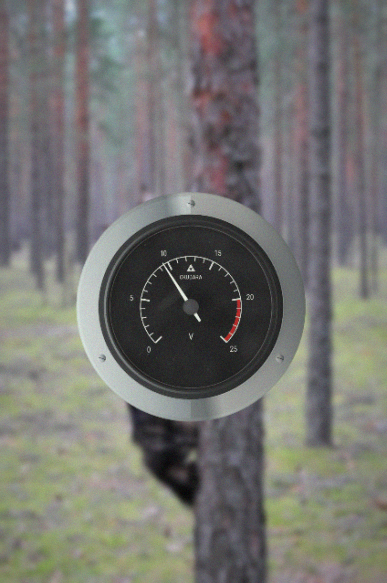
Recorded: 9.5 (V)
